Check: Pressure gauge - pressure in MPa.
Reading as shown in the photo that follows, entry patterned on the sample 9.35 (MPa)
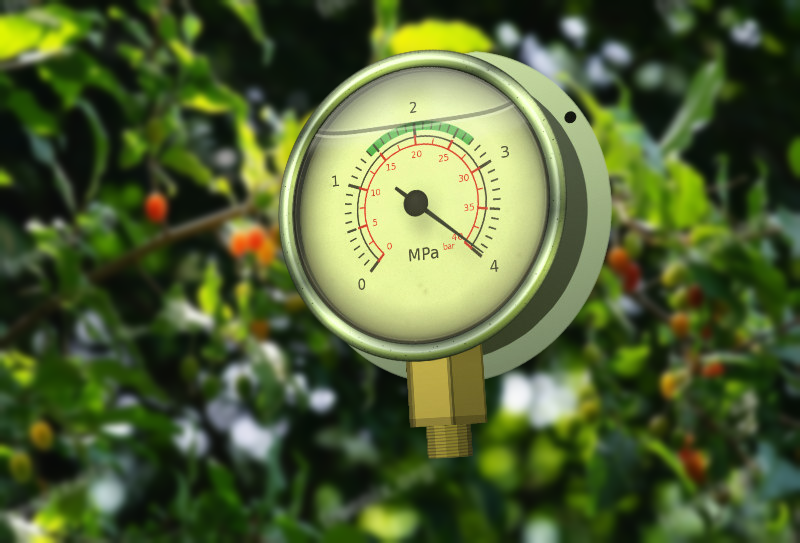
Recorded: 3.95 (MPa)
